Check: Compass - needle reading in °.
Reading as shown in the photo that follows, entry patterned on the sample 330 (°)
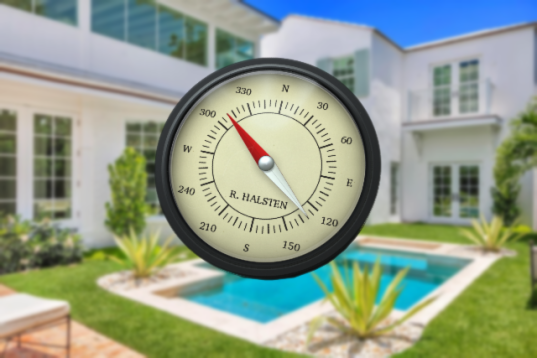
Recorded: 310 (°)
